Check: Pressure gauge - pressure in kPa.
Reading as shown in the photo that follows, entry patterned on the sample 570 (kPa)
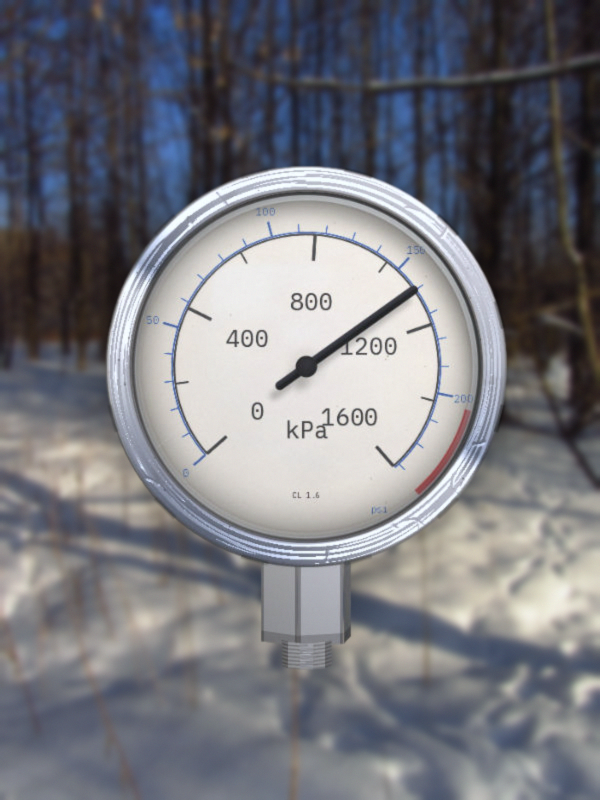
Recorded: 1100 (kPa)
